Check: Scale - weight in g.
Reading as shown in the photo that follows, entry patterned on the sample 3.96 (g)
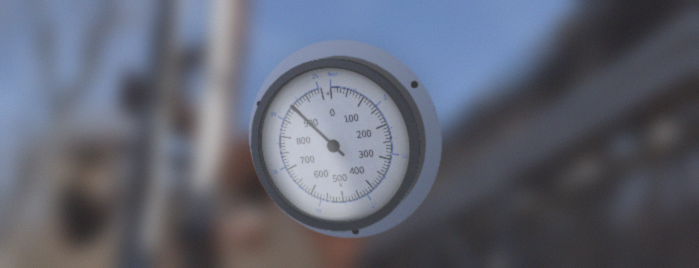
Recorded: 900 (g)
